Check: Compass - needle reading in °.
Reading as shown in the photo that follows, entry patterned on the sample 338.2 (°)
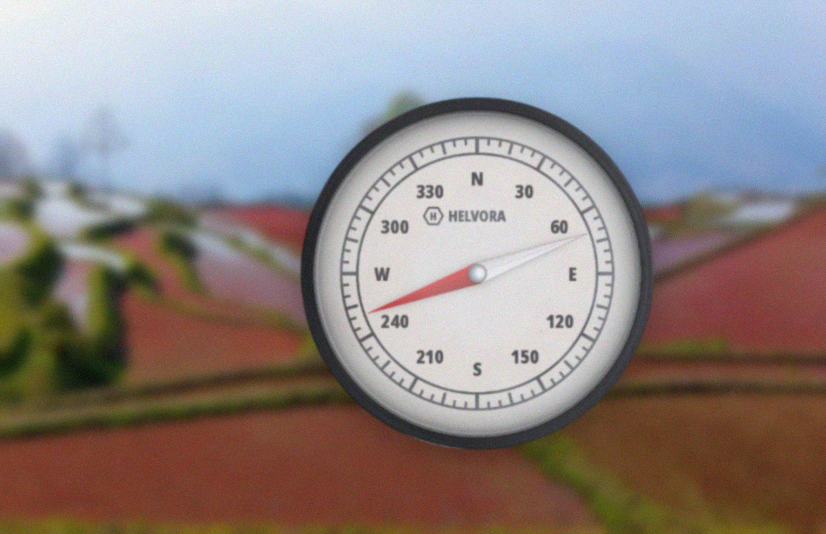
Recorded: 250 (°)
